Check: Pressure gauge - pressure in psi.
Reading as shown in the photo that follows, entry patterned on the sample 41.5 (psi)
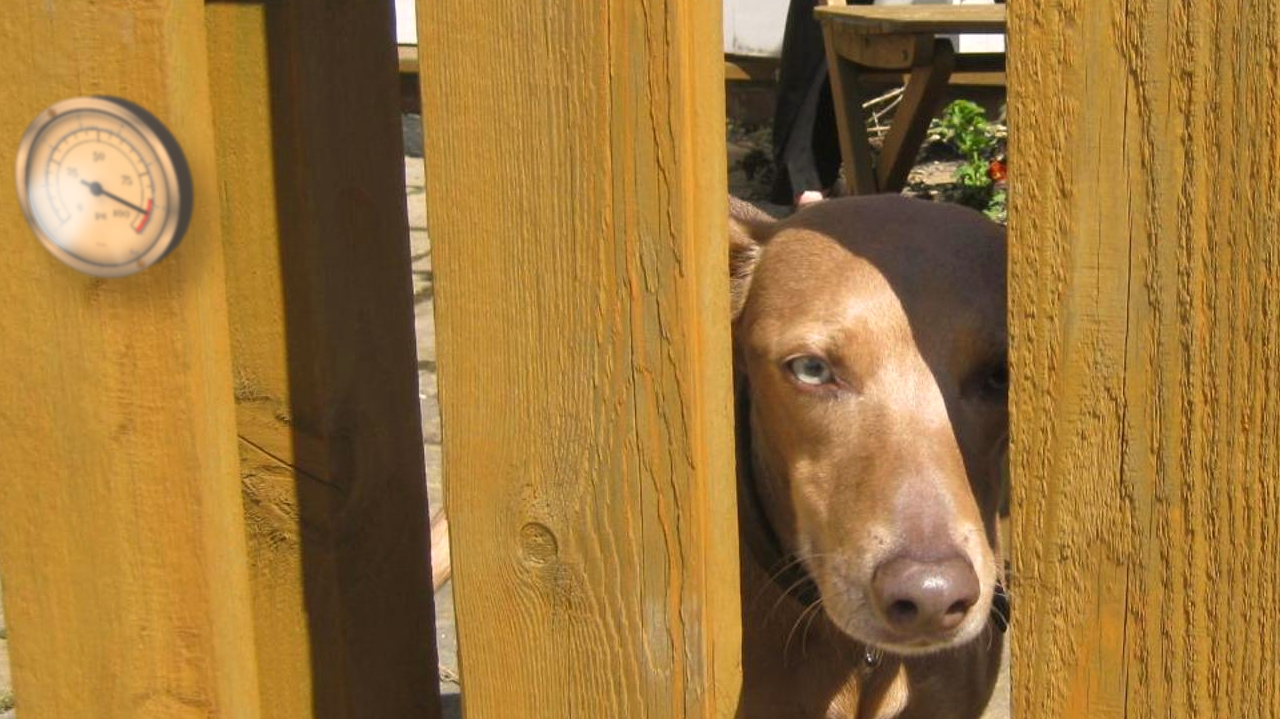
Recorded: 90 (psi)
